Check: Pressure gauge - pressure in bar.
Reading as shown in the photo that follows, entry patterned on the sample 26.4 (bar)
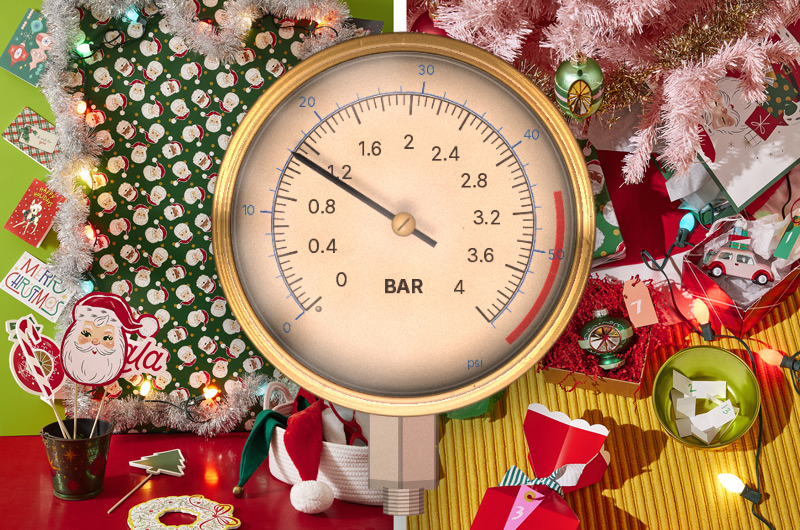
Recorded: 1.1 (bar)
